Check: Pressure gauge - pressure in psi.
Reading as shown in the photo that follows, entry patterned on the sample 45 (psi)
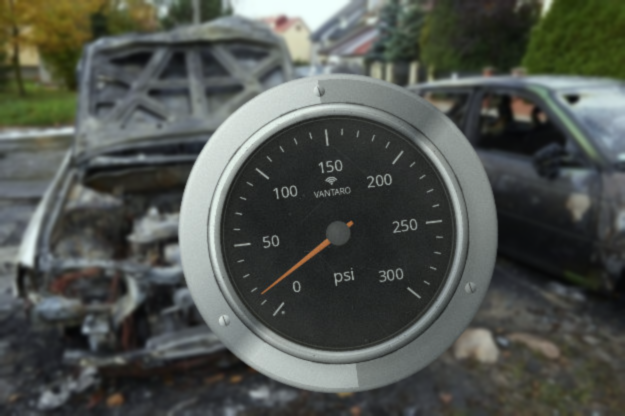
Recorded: 15 (psi)
